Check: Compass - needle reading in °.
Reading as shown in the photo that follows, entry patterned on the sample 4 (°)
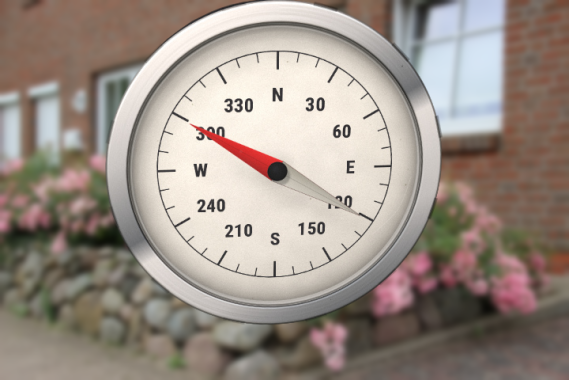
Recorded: 300 (°)
